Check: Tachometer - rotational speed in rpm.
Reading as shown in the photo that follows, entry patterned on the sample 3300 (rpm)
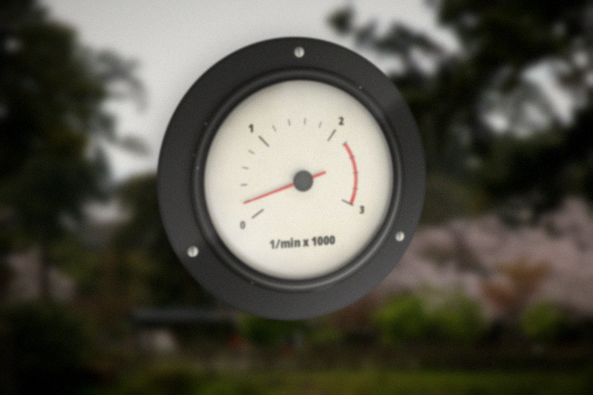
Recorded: 200 (rpm)
